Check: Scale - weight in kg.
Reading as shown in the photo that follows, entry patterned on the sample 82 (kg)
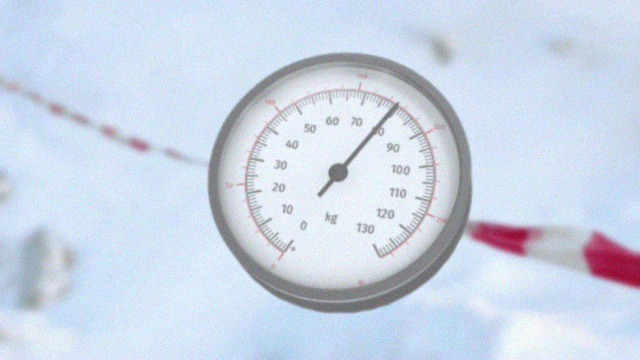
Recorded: 80 (kg)
